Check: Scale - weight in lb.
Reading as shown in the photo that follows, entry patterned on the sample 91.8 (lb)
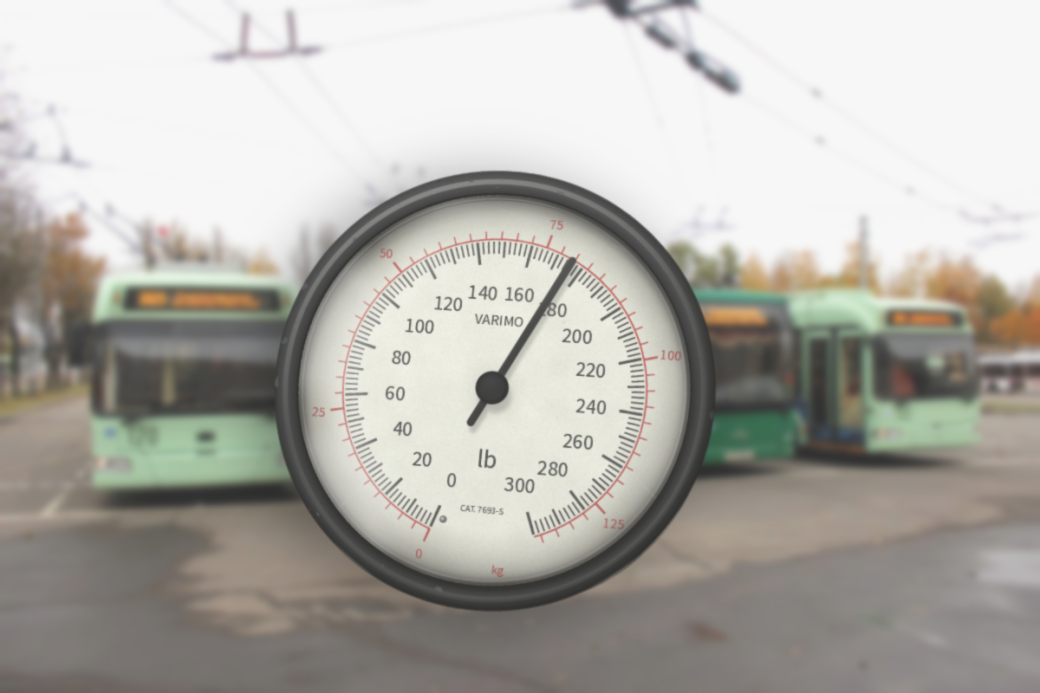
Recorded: 176 (lb)
